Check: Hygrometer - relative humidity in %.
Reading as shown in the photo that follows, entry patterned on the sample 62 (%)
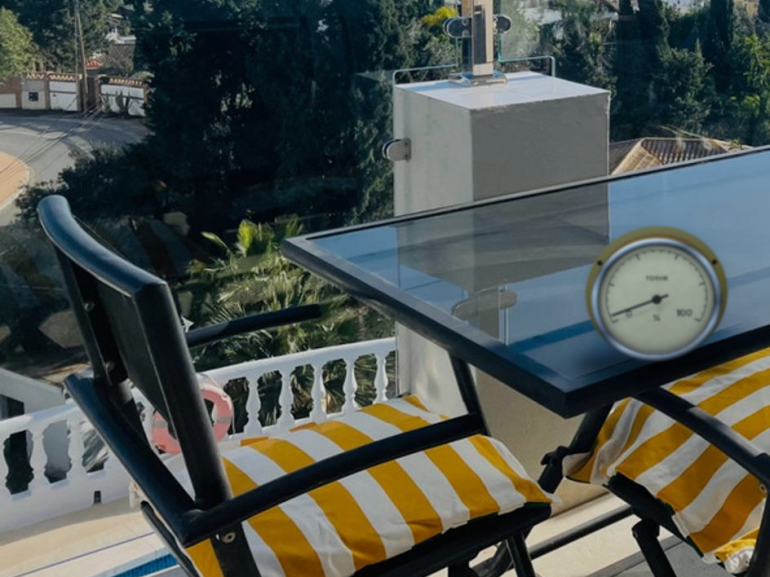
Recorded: 4 (%)
